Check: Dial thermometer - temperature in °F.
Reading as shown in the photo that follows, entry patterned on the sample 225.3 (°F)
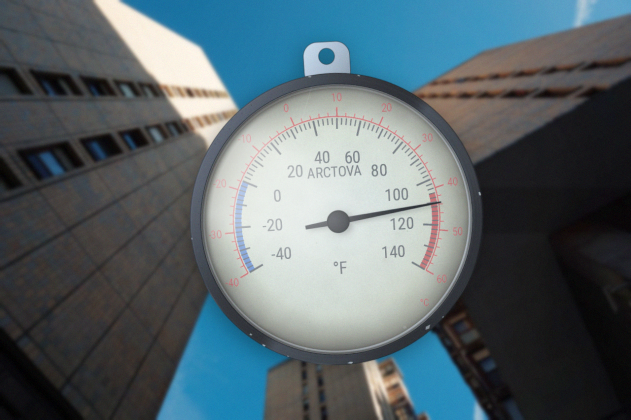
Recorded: 110 (°F)
